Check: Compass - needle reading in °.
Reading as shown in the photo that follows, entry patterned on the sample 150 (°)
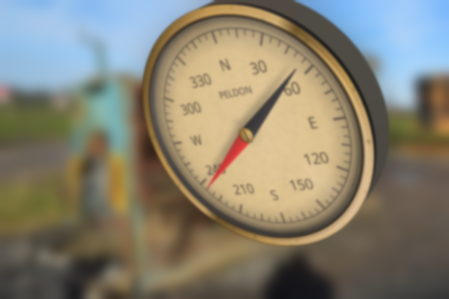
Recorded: 235 (°)
